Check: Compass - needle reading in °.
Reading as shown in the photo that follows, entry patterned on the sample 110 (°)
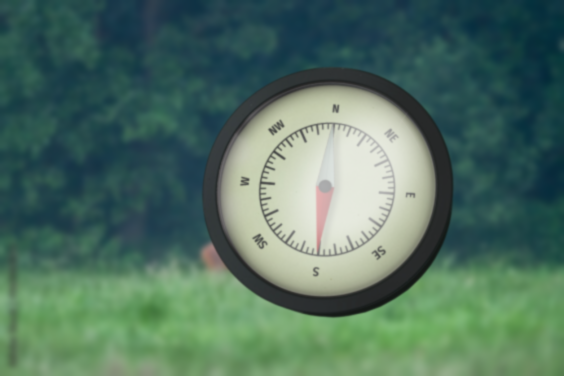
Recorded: 180 (°)
